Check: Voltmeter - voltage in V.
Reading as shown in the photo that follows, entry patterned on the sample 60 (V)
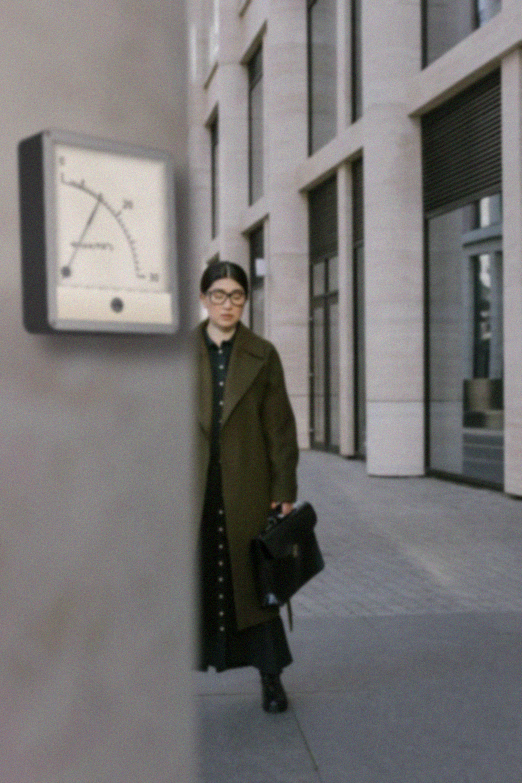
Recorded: 15 (V)
